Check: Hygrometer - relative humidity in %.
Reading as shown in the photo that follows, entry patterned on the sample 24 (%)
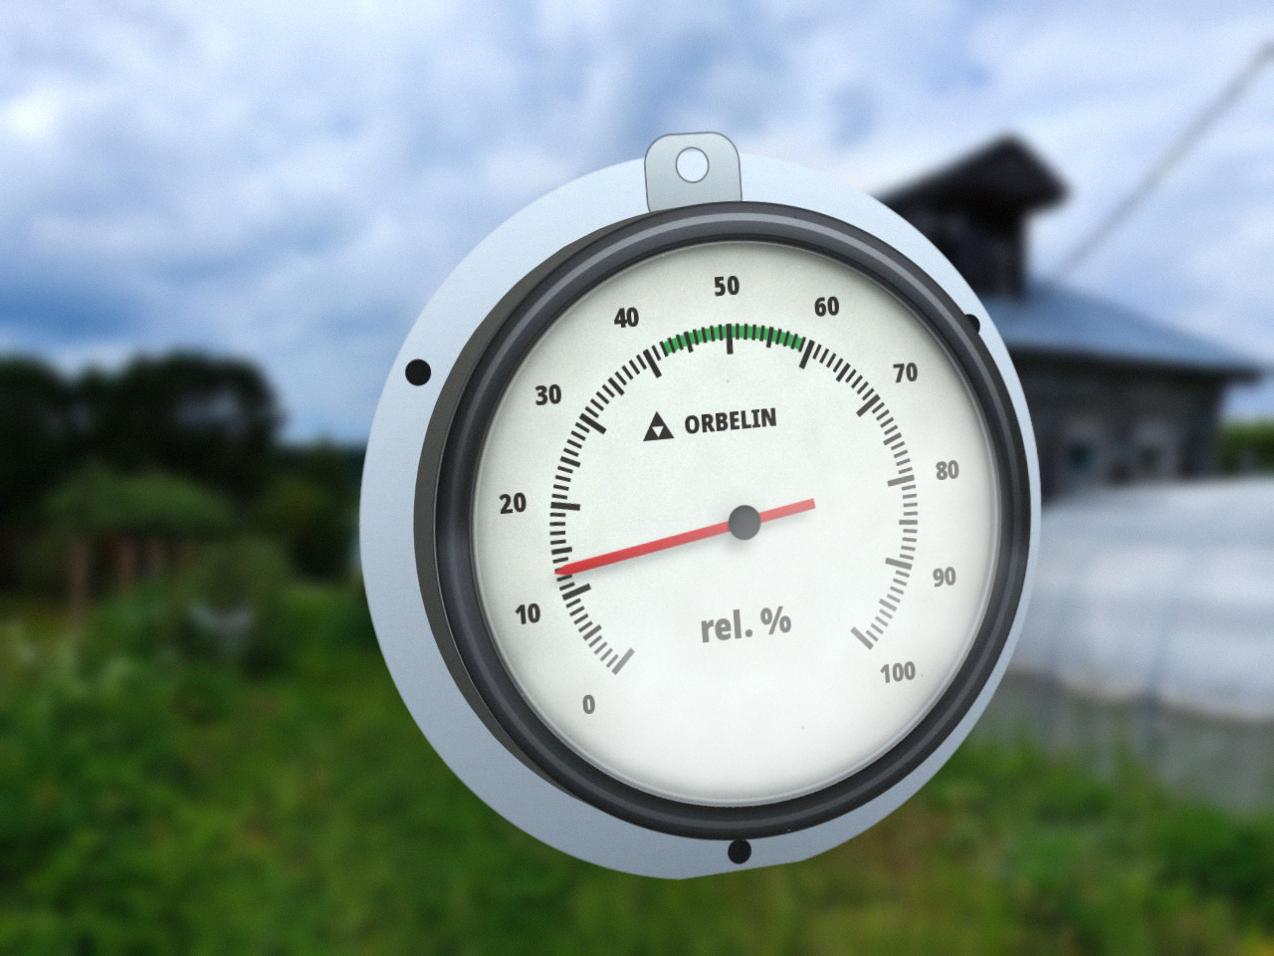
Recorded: 13 (%)
